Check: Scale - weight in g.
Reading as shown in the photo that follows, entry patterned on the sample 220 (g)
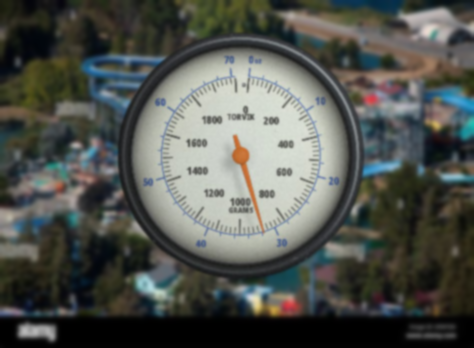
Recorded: 900 (g)
